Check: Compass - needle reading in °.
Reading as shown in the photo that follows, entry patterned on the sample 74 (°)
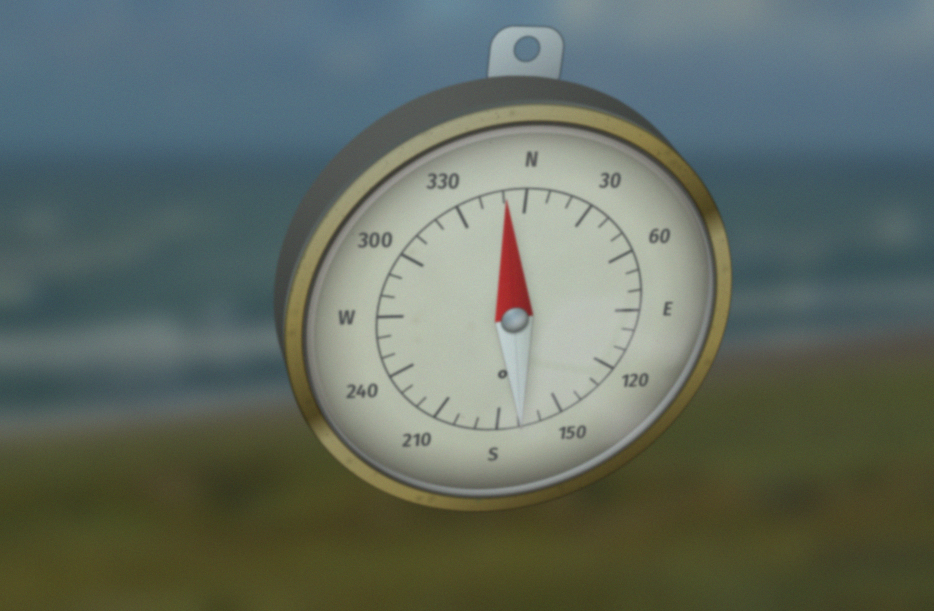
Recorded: 350 (°)
